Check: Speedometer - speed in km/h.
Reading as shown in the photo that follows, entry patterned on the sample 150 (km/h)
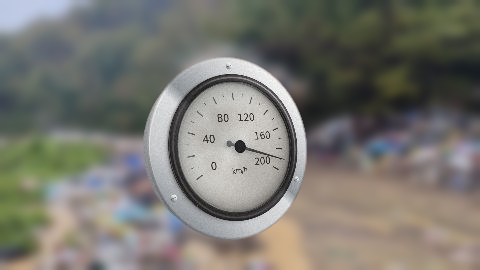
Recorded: 190 (km/h)
